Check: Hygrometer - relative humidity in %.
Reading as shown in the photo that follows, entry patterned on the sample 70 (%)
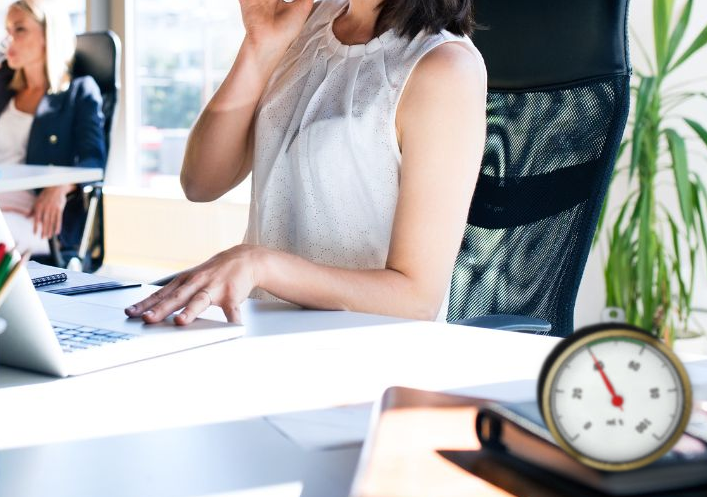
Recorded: 40 (%)
